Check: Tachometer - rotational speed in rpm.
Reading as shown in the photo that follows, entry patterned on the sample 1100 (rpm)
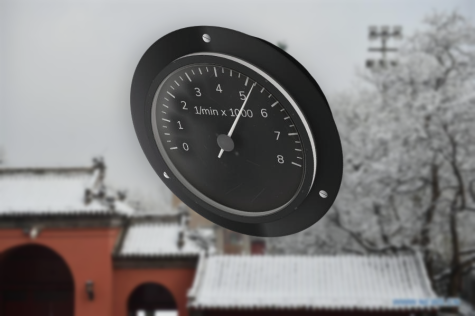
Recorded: 5250 (rpm)
